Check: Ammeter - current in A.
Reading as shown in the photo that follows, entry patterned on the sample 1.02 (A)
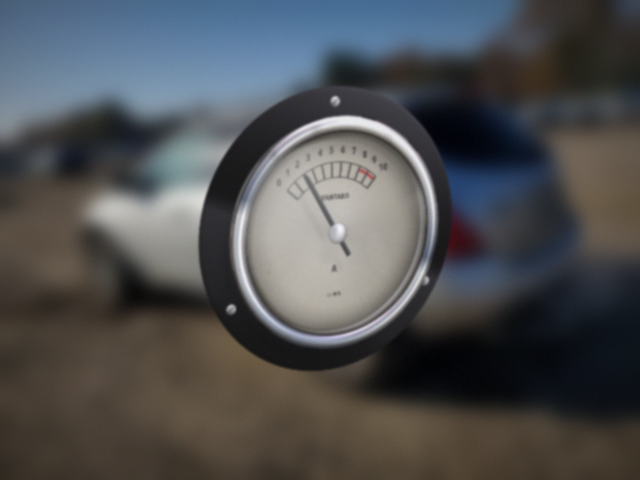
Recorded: 2 (A)
